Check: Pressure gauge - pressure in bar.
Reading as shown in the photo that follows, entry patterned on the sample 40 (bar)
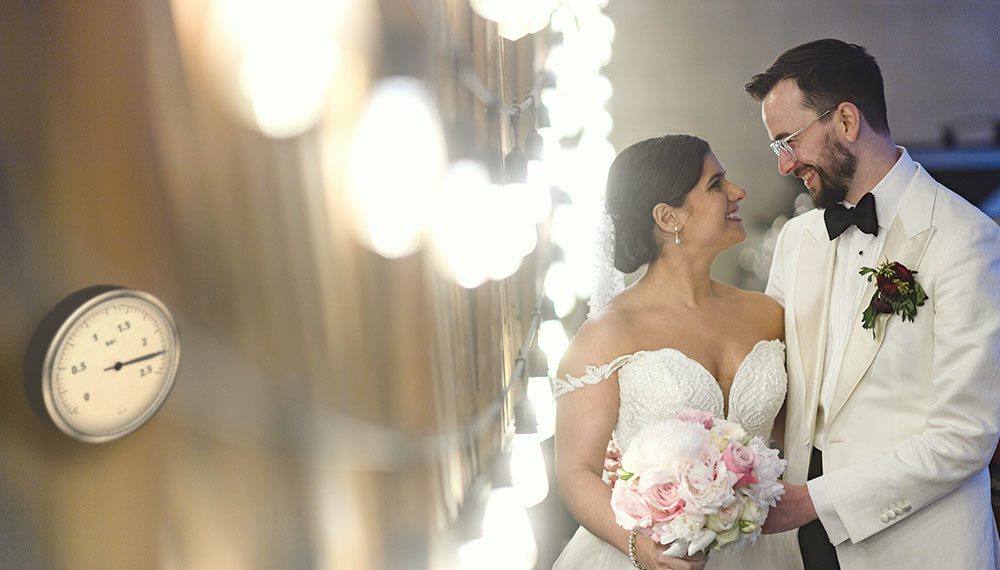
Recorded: 2.25 (bar)
